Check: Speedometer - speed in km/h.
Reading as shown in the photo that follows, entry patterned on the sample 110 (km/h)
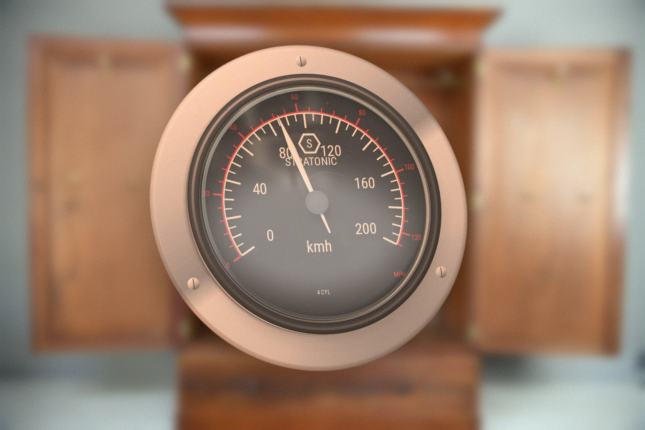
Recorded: 85 (km/h)
